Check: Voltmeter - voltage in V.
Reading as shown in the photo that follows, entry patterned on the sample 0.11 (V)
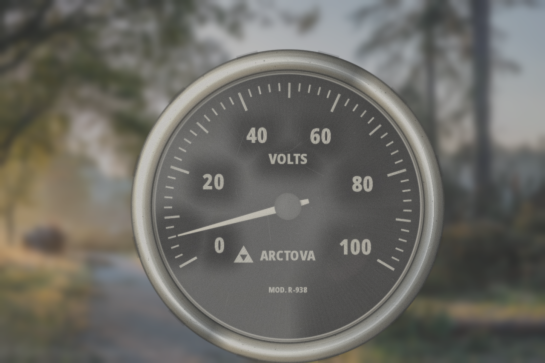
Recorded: 6 (V)
